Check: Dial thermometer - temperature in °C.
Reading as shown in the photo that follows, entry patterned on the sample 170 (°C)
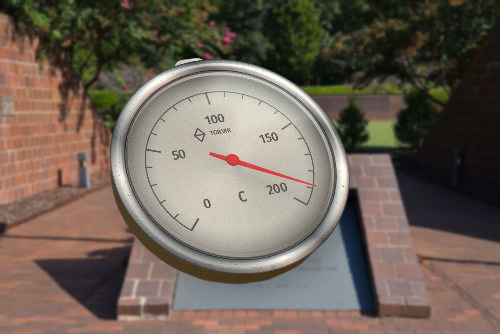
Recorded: 190 (°C)
